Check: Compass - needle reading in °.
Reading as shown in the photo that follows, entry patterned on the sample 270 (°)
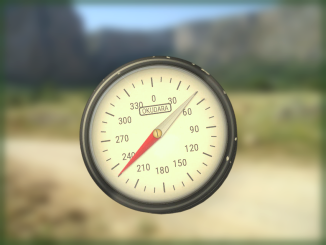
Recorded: 230 (°)
